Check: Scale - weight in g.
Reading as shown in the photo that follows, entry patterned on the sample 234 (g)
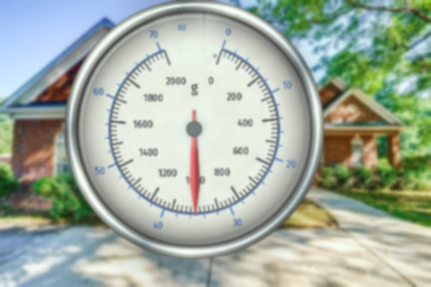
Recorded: 1000 (g)
